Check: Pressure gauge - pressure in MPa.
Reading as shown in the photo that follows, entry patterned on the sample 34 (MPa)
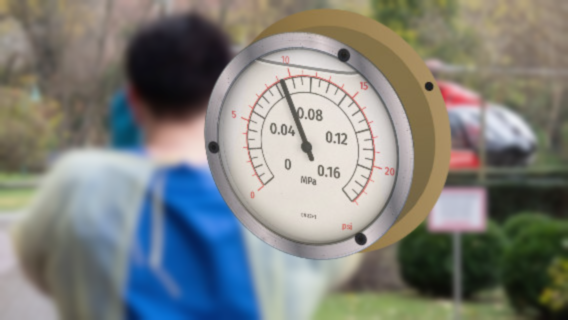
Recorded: 0.065 (MPa)
